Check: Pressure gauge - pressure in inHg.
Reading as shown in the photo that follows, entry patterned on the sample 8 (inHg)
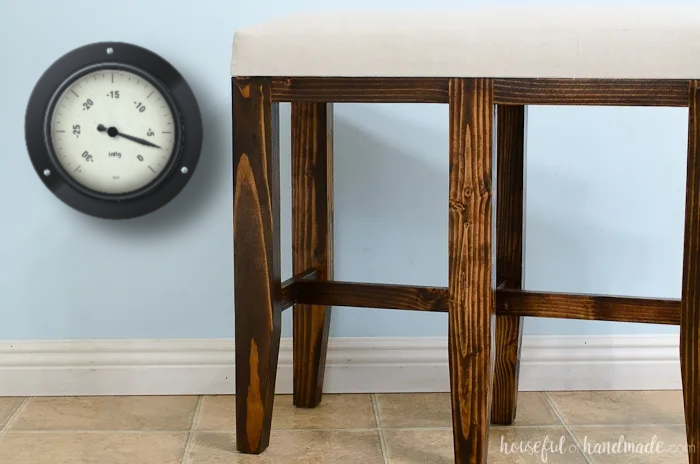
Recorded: -3 (inHg)
